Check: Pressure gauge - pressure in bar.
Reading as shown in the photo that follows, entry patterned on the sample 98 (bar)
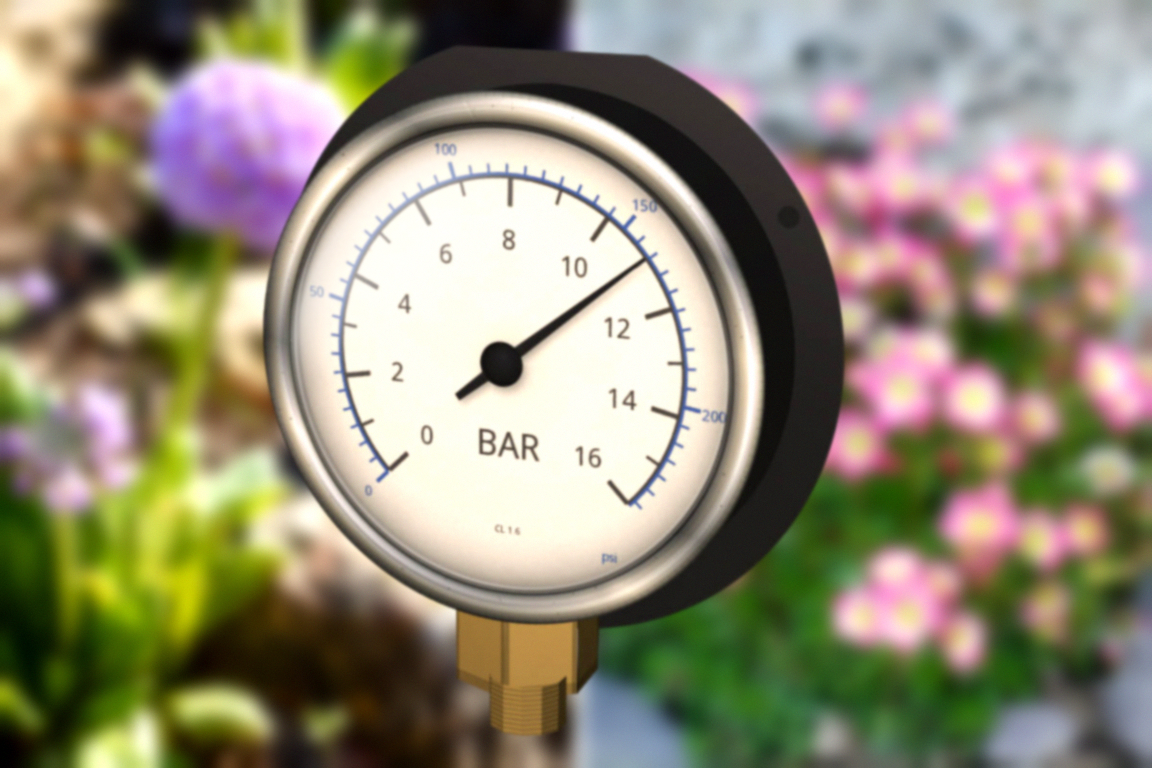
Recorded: 11 (bar)
